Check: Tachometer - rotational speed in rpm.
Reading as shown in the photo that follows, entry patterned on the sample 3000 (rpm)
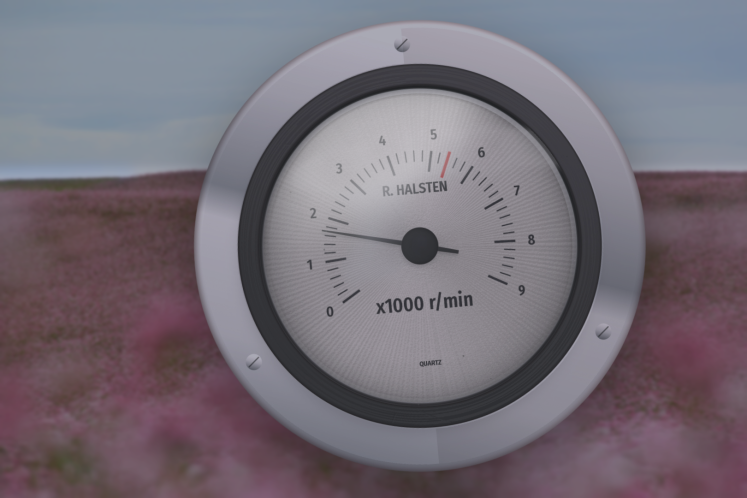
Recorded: 1700 (rpm)
